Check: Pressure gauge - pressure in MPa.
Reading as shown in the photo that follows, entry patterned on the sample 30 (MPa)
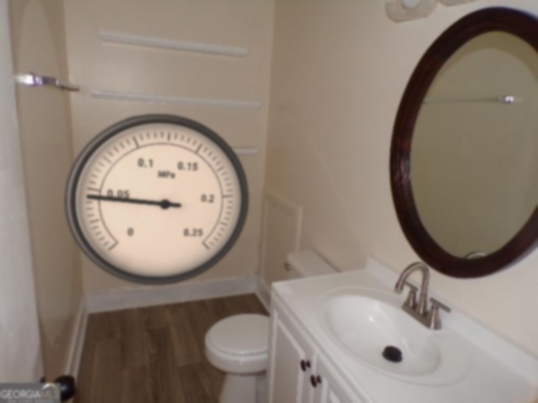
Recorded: 0.045 (MPa)
